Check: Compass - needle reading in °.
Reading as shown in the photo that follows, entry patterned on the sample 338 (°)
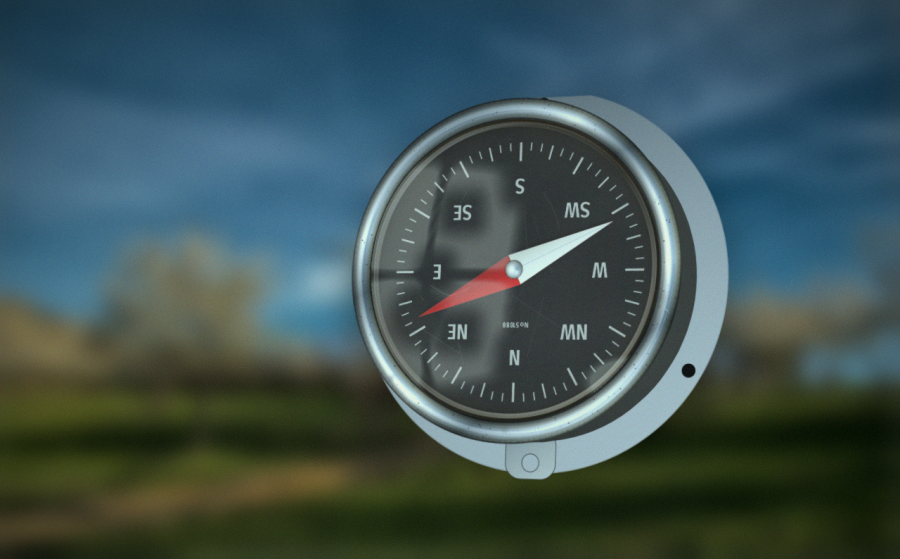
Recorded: 65 (°)
